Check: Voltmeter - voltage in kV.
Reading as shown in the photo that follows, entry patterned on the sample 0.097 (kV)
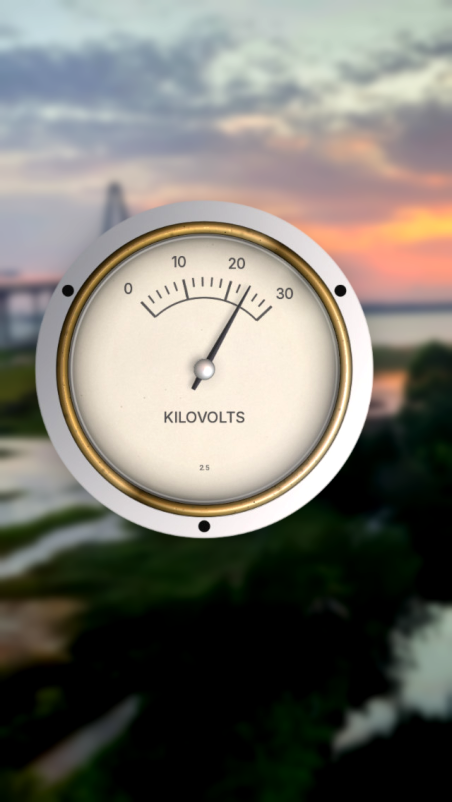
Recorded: 24 (kV)
